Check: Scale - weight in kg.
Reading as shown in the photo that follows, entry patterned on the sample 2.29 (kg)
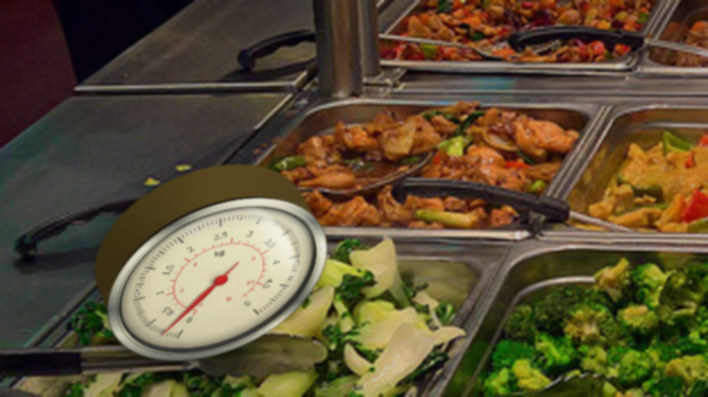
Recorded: 0.25 (kg)
